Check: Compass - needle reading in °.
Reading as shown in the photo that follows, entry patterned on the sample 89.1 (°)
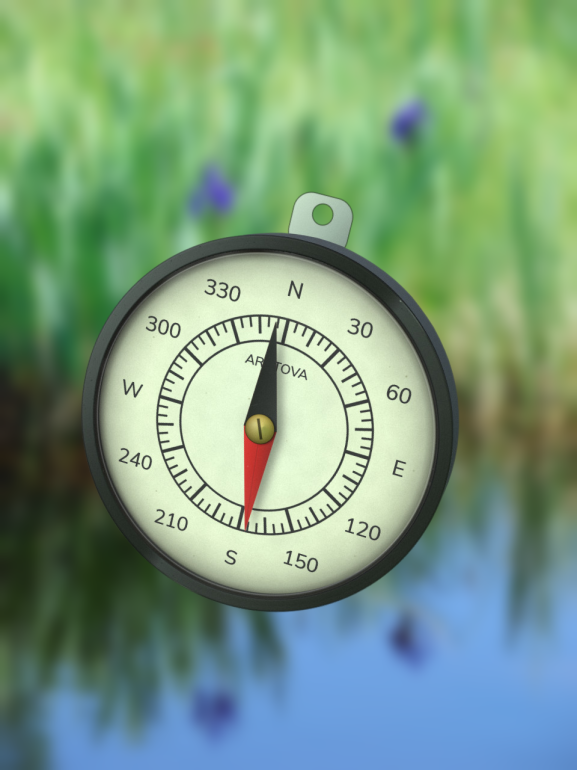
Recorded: 175 (°)
